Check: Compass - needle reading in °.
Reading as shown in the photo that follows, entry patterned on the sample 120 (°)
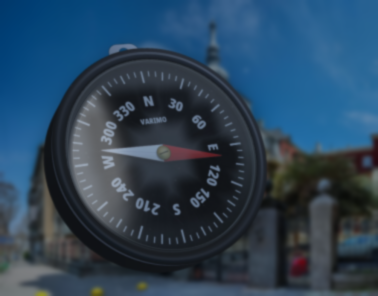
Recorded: 100 (°)
